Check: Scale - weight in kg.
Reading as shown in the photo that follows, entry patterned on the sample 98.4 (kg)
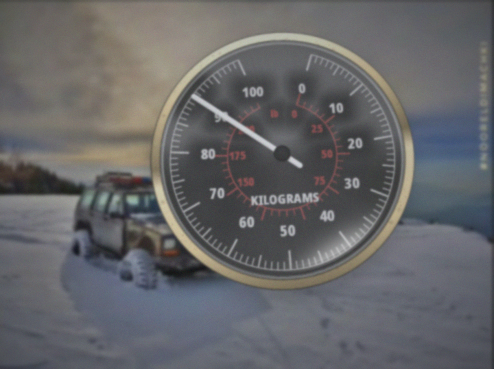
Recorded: 90 (kg)
